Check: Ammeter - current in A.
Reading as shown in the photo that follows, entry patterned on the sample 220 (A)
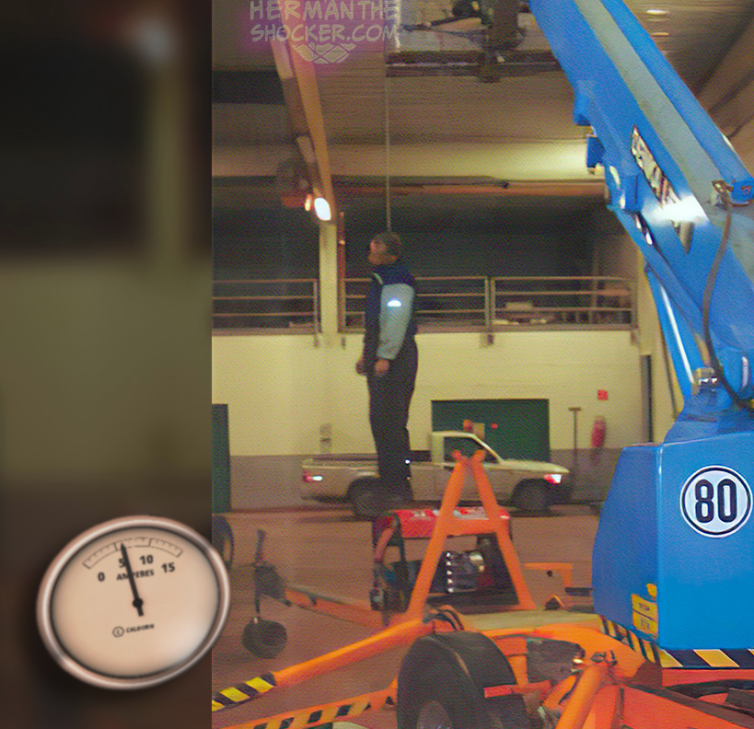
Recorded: 6 (A)
